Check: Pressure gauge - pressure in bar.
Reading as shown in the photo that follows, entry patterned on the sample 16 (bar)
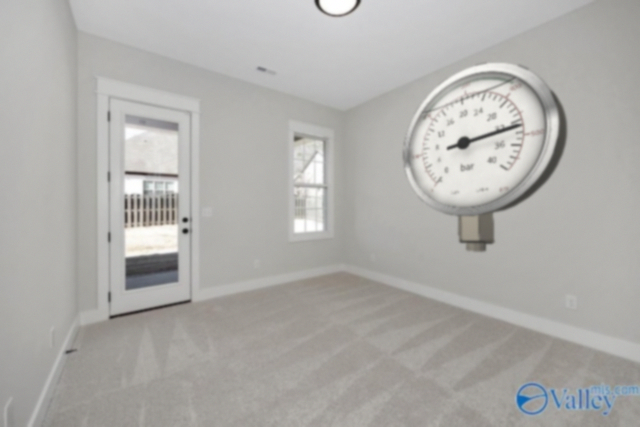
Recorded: 33 (bar)
